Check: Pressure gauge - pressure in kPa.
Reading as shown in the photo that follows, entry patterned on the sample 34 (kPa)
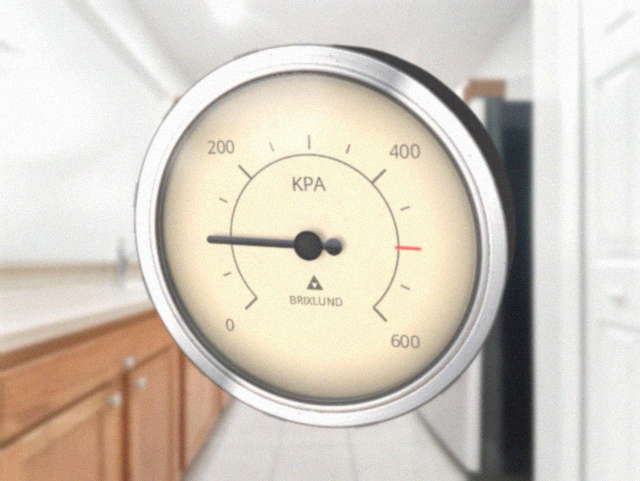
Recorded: 100 (kPa)
